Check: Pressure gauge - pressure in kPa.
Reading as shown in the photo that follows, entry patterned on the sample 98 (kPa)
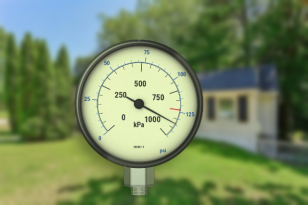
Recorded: 925 (kPa)
